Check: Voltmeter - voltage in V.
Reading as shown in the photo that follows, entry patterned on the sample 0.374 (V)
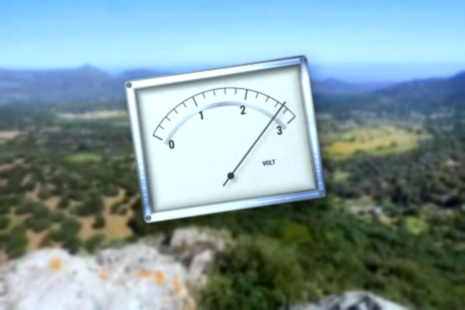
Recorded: 2.7 (V)
